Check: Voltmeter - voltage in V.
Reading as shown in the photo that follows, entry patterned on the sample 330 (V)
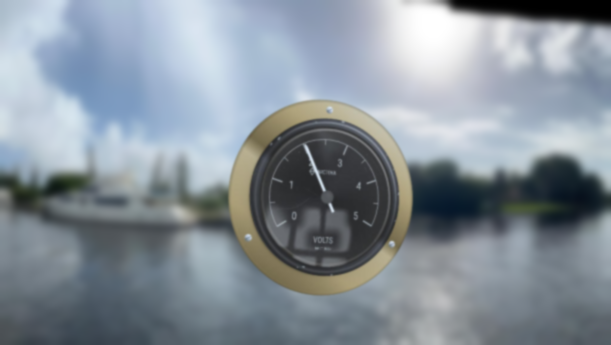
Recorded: 2 (V)
